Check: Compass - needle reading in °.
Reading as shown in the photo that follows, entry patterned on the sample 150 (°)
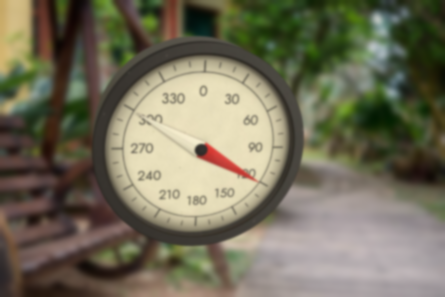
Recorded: 120 (°)
